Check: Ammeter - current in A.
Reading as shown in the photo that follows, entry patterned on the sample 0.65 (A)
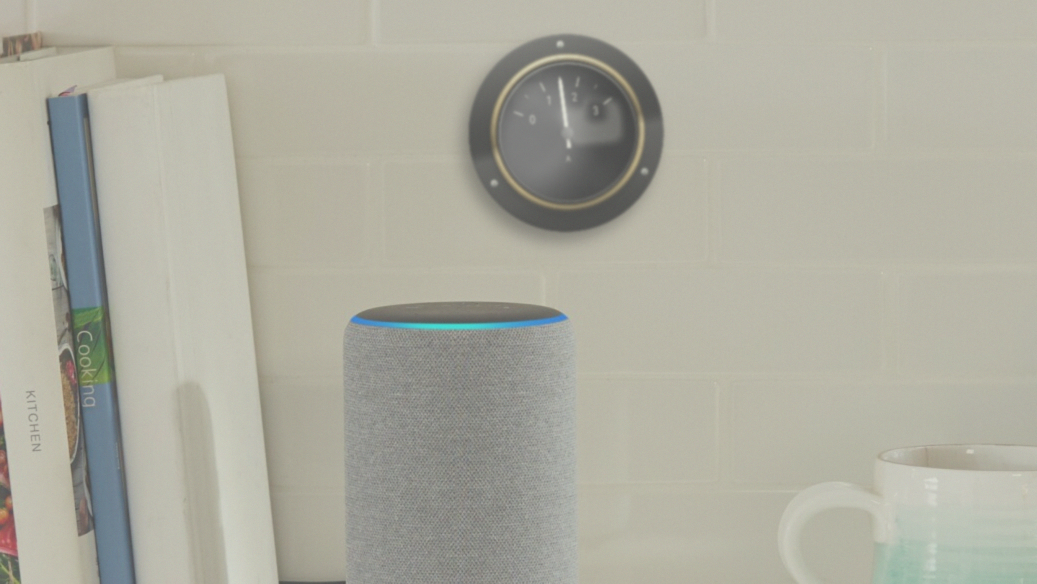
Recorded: 1.5 (A)
